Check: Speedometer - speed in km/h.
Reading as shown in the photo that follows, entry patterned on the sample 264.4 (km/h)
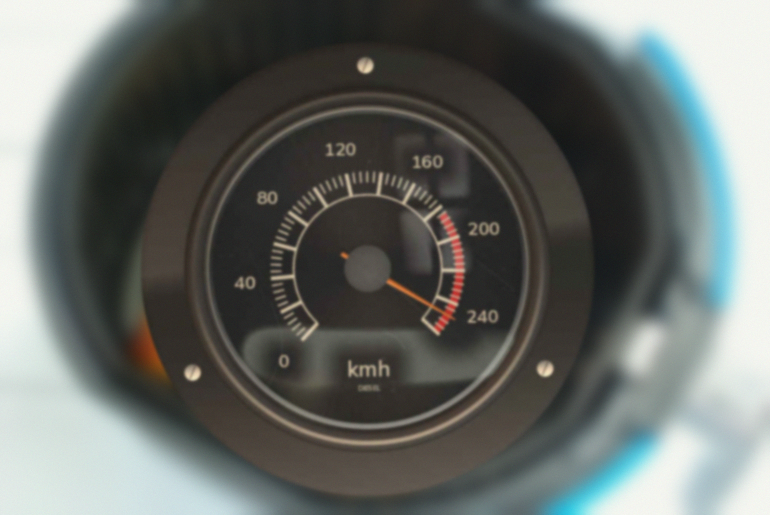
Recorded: 248 (km/h)
